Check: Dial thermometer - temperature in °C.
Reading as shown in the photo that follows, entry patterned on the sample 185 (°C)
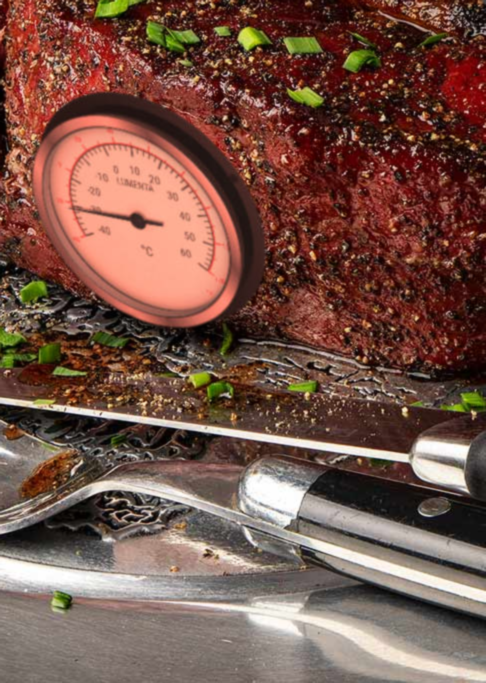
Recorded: -30 (°C)
